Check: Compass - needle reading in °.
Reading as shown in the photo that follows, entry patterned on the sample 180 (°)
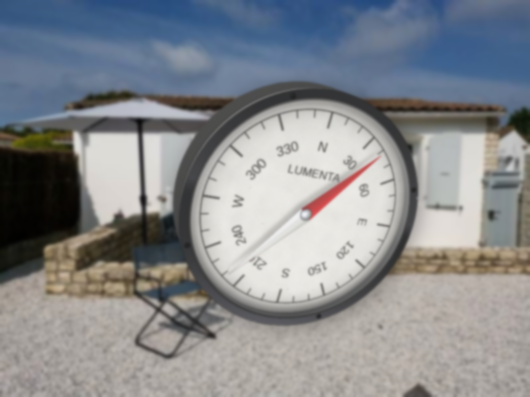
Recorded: 40 (°)
